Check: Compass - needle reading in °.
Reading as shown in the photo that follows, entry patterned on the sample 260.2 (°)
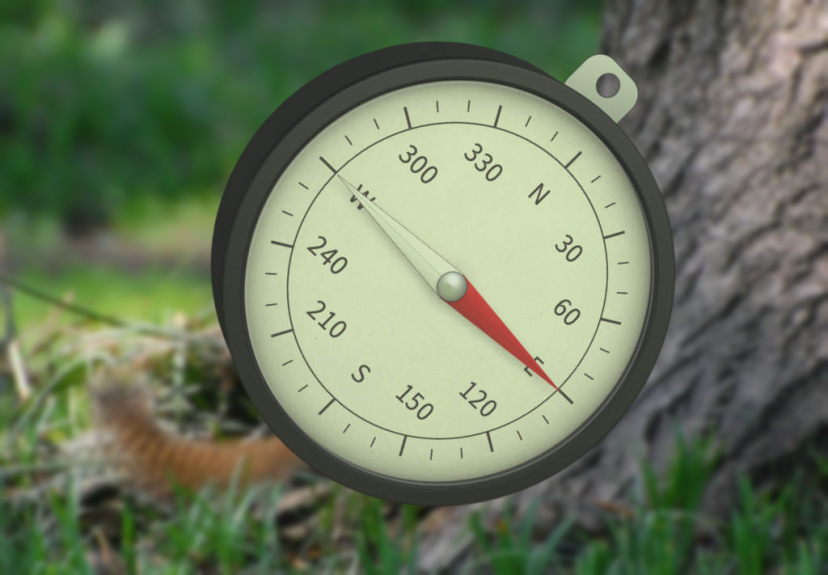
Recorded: 90 (°)
